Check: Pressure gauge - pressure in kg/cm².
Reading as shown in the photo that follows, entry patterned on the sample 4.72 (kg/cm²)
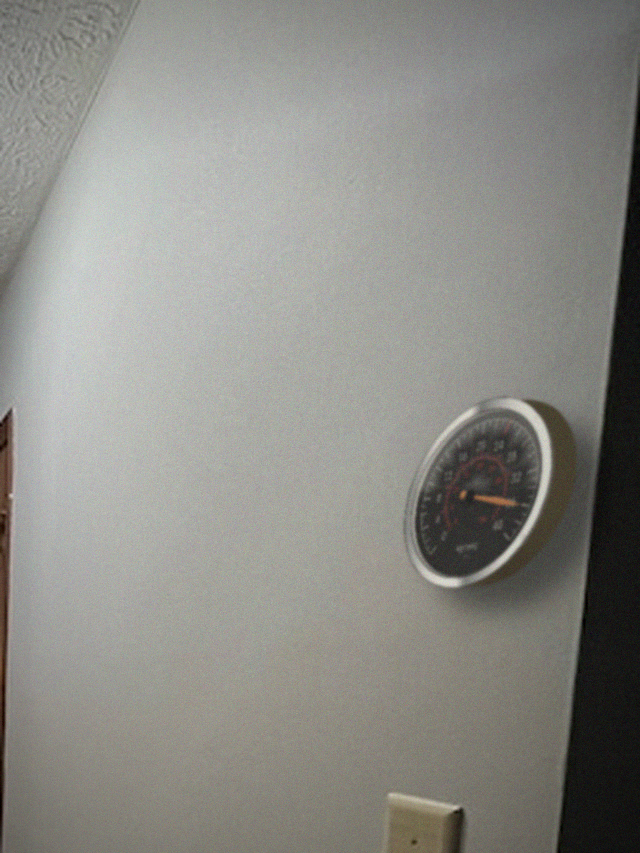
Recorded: 36 (kg/cm²)
